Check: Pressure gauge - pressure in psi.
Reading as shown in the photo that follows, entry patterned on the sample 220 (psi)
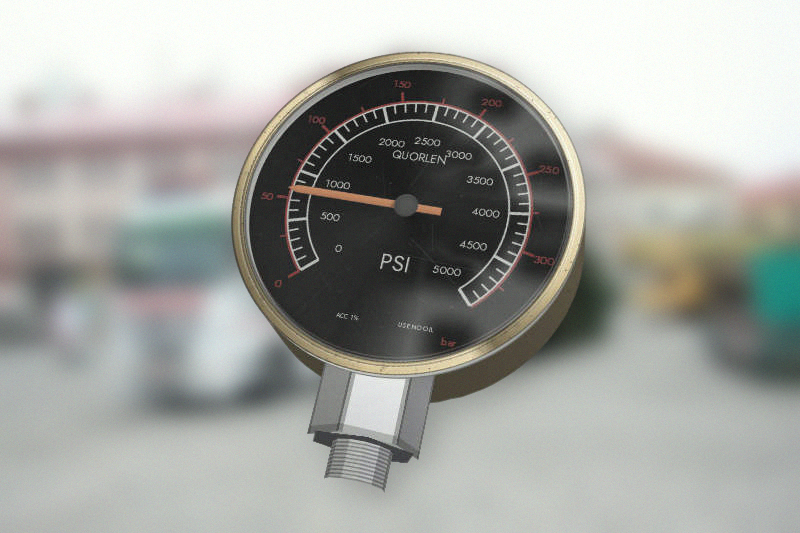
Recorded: 800 (psi)
